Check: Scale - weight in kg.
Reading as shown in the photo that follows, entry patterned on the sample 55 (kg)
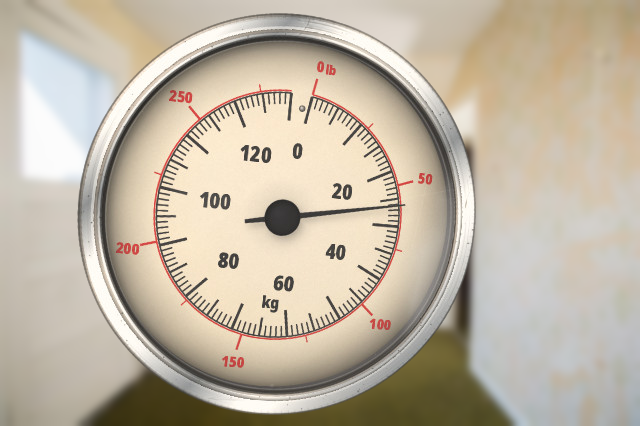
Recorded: 26 (kg)
